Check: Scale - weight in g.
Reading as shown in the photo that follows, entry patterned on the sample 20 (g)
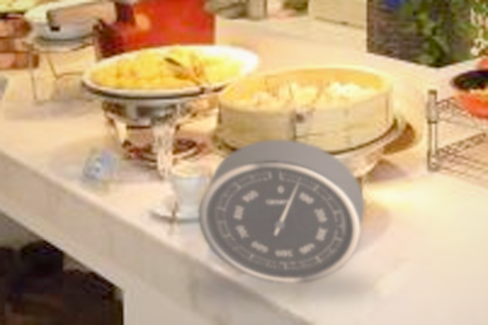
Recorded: 50 (g)
